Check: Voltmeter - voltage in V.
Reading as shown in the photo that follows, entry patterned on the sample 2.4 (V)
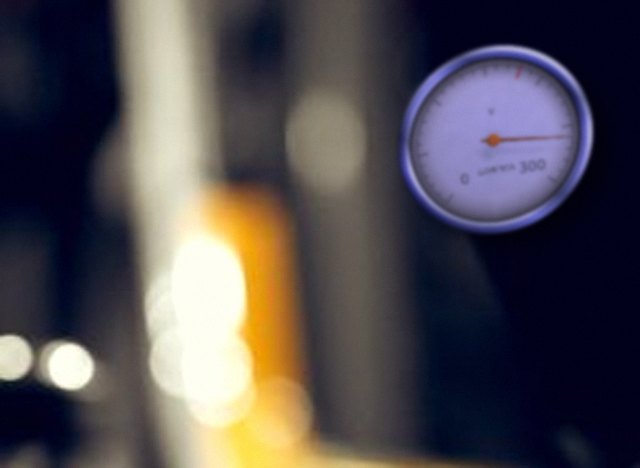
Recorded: 260 (V)
